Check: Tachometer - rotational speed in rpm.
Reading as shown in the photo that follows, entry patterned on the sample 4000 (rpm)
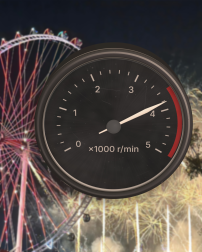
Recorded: 3800 (rpm)
